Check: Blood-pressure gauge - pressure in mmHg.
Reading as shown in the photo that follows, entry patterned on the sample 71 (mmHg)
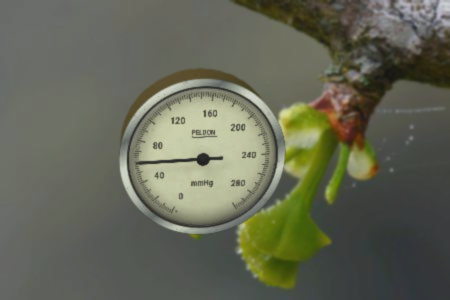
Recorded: 60 (mmHg)
